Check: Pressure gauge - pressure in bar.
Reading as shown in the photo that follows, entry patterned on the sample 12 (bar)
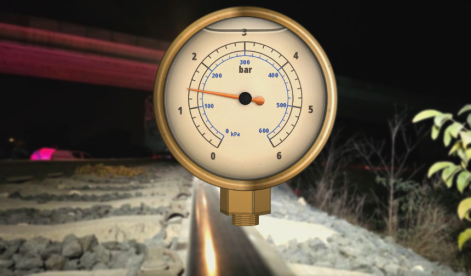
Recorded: 1.4 (bar)
